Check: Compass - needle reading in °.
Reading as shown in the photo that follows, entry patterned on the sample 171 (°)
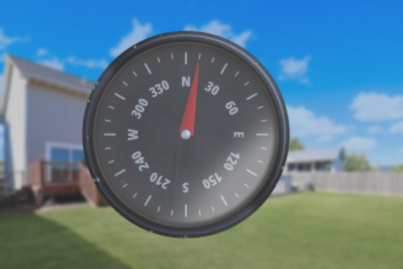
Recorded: 10 (°)
